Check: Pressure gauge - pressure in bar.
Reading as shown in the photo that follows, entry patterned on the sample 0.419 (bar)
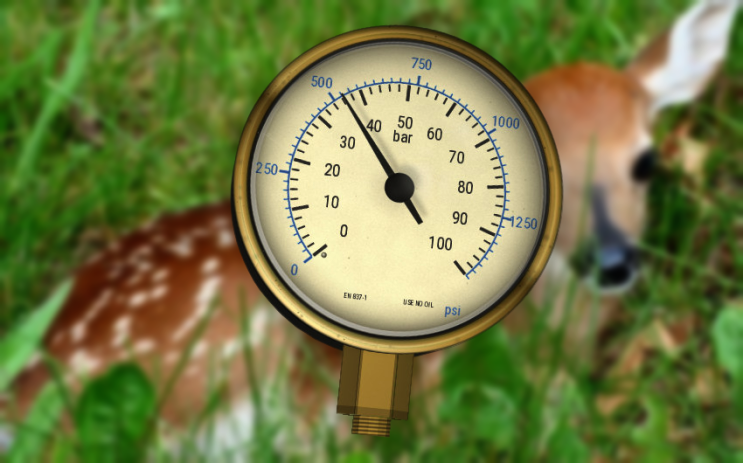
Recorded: 36 (bar)
